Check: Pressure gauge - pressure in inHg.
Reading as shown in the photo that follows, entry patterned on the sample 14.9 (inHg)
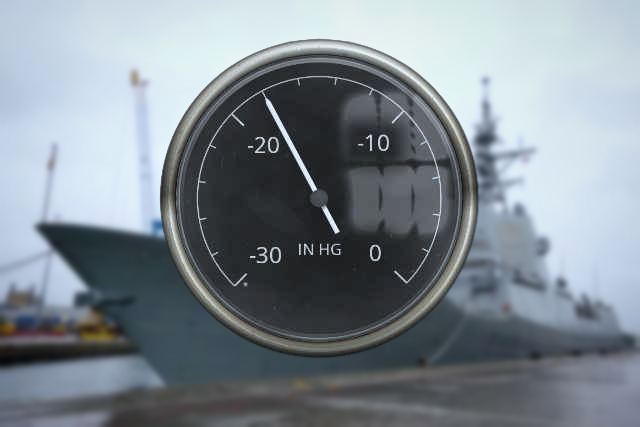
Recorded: -18 (inHg)
